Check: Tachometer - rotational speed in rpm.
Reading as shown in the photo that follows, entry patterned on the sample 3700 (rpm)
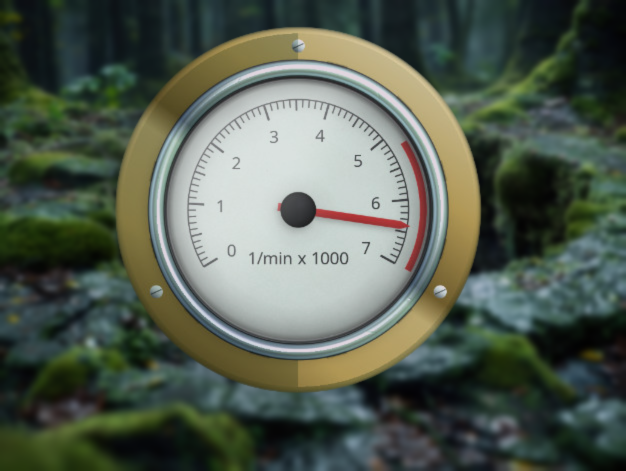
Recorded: 6400 (rpm)
